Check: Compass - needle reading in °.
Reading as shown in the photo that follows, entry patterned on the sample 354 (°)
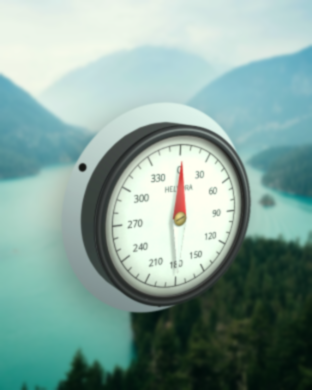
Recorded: 0 (°)
